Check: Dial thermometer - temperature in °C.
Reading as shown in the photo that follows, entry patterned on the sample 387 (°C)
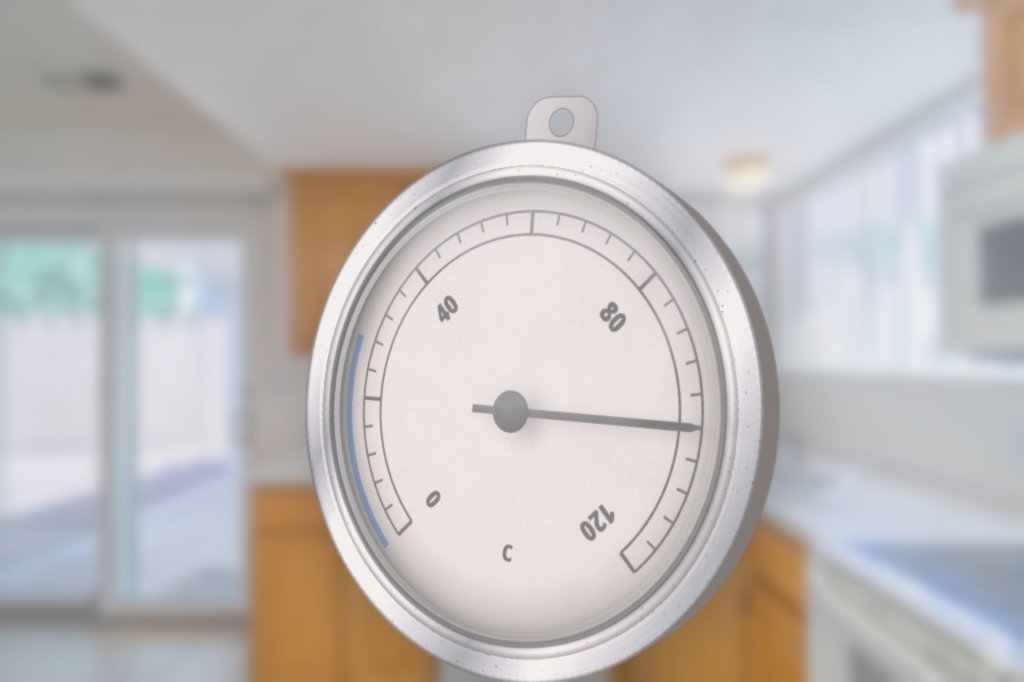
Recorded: 100 (°C)
